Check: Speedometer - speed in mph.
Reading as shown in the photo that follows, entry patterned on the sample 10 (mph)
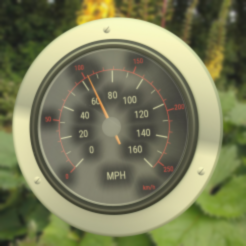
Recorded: 65 (mph)
